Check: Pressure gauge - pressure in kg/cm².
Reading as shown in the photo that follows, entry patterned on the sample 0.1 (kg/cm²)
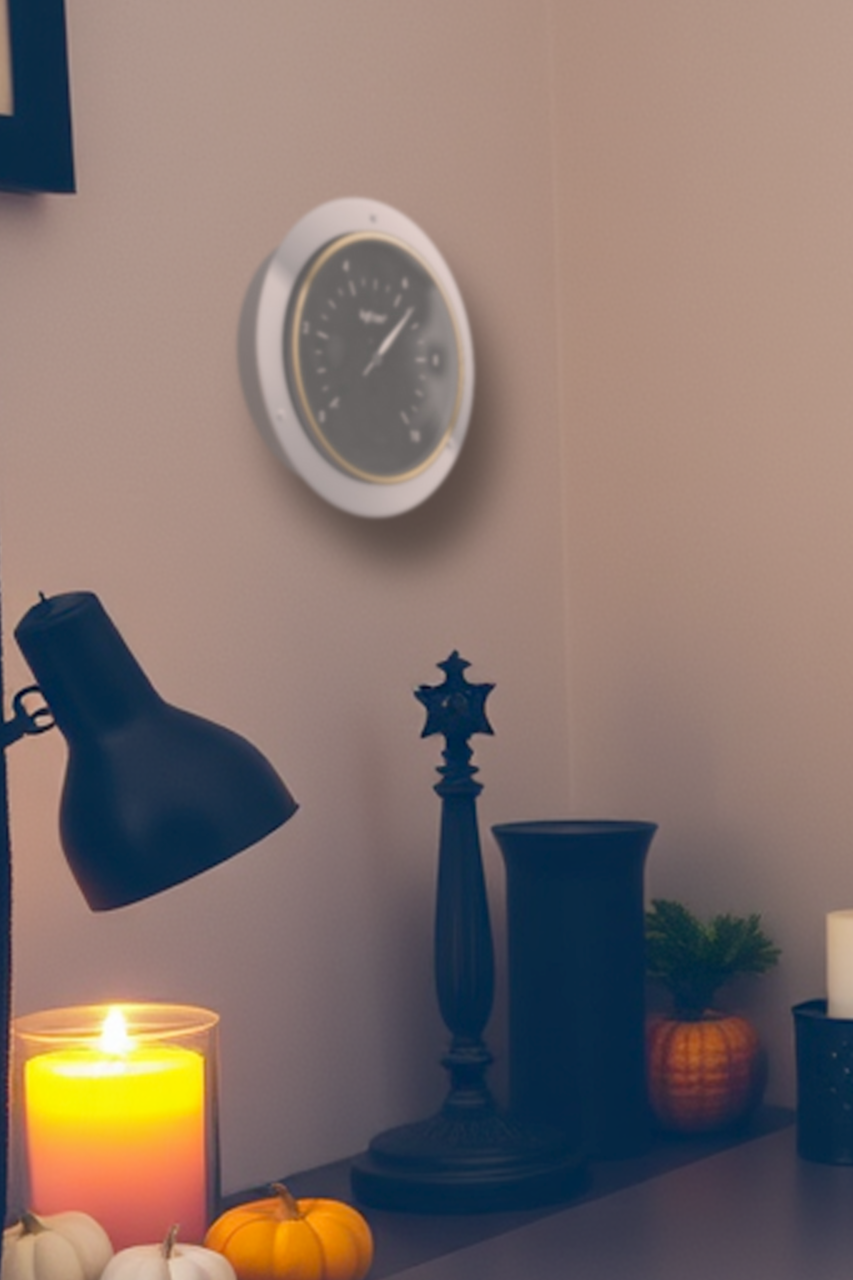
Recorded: 6.5 (kg/cm²)
